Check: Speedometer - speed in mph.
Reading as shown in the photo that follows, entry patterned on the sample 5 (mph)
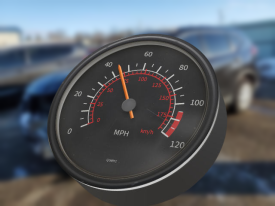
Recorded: 45 (mph)
